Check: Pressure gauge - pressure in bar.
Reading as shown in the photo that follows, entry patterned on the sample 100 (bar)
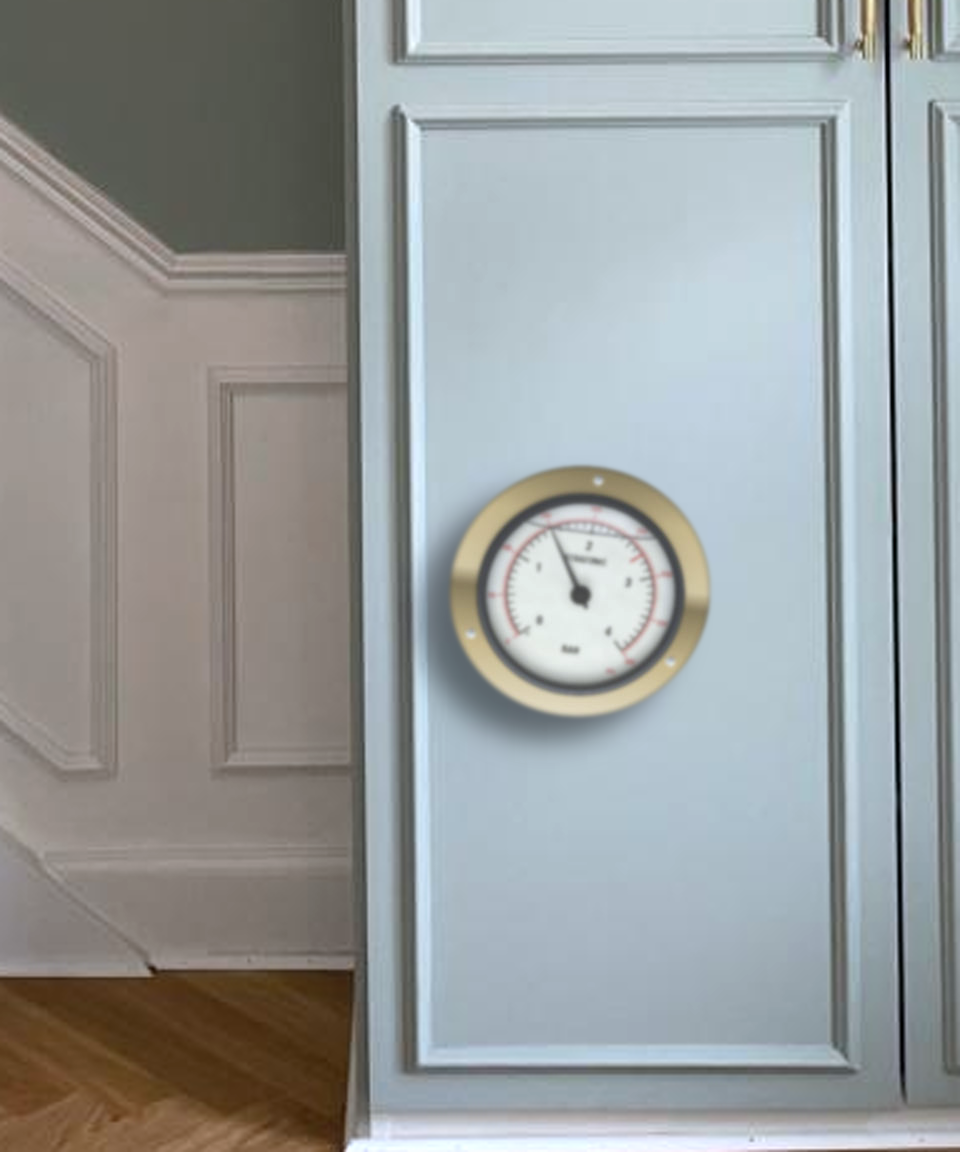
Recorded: 1.5 (bar)
